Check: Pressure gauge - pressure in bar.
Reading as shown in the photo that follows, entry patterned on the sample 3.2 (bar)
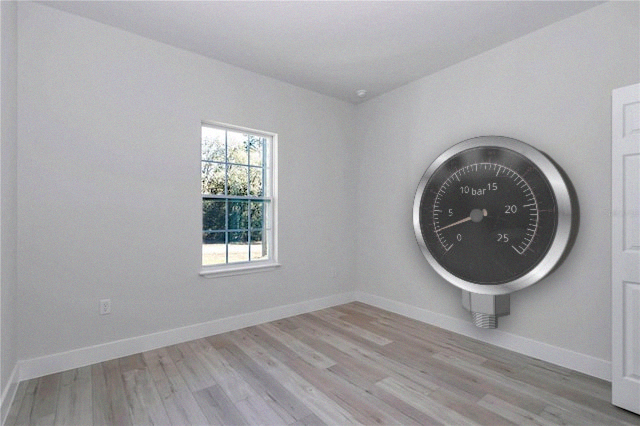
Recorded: 2.5 (bar)
